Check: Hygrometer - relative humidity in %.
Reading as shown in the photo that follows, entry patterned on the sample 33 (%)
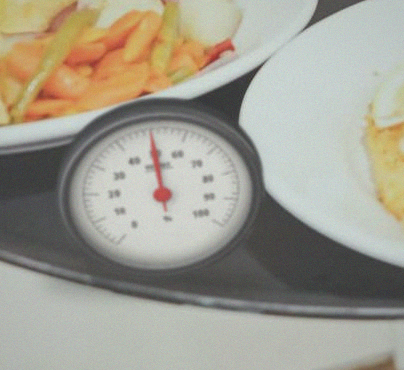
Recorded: 50 (%)
